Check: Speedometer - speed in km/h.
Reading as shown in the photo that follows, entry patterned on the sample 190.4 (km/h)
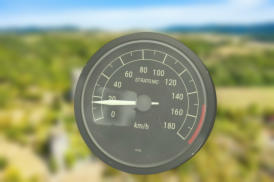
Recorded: 15 (km/h)
